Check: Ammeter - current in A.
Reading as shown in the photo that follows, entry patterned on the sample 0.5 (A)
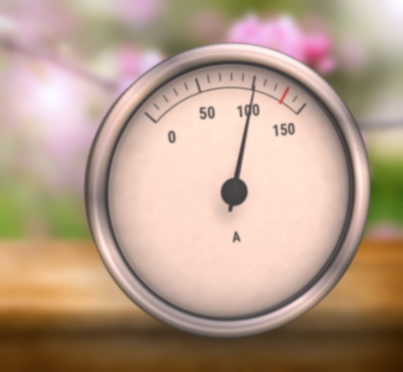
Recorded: 100 (A)
